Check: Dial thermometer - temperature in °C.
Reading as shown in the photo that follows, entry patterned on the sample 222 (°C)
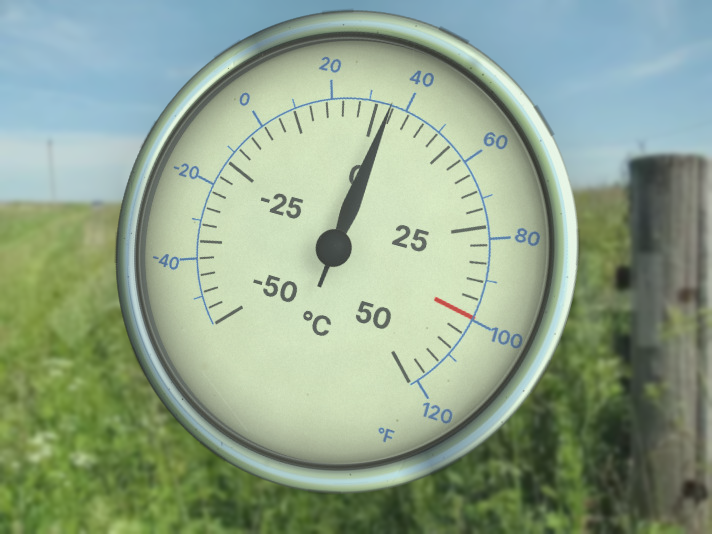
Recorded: 2.5 (°C)
